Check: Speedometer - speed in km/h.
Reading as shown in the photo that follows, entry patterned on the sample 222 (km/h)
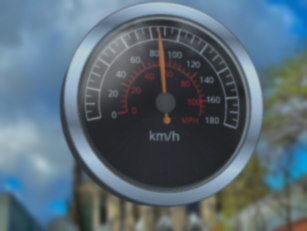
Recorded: 85 (km/h)
